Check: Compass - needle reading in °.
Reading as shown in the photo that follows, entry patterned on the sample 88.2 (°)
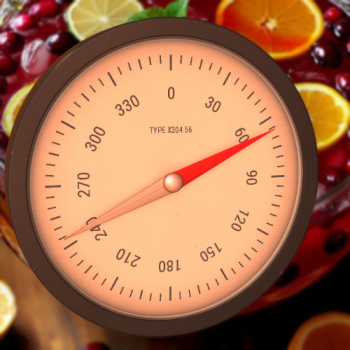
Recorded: 65 (°)
